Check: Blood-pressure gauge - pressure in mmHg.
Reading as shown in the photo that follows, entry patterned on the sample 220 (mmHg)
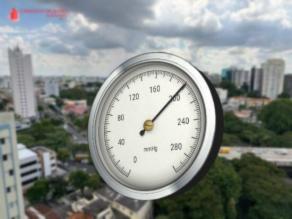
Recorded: 200 (mmHg)
